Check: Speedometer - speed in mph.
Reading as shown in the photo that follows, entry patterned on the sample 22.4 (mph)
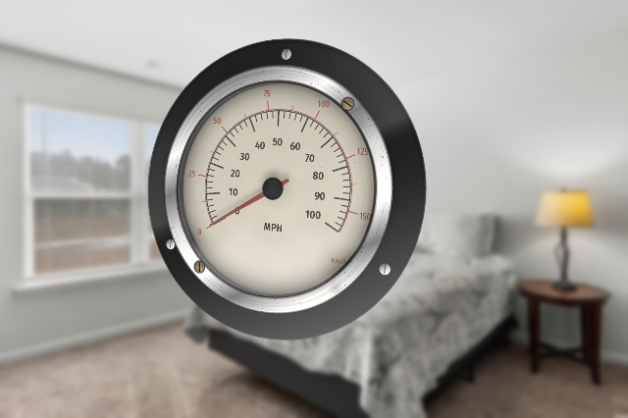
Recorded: 0 (mph)
